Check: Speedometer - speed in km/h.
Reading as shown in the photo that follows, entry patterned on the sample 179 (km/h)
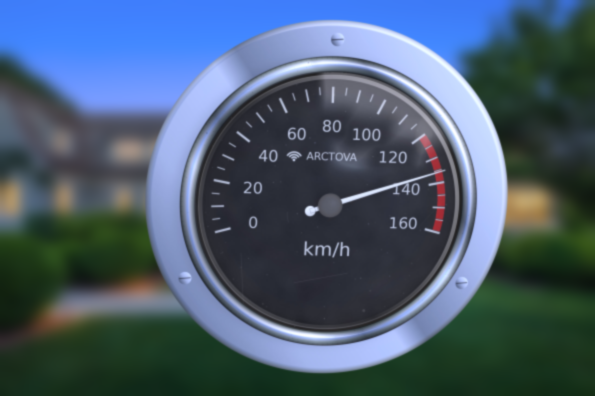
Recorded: 135 (km/h)
